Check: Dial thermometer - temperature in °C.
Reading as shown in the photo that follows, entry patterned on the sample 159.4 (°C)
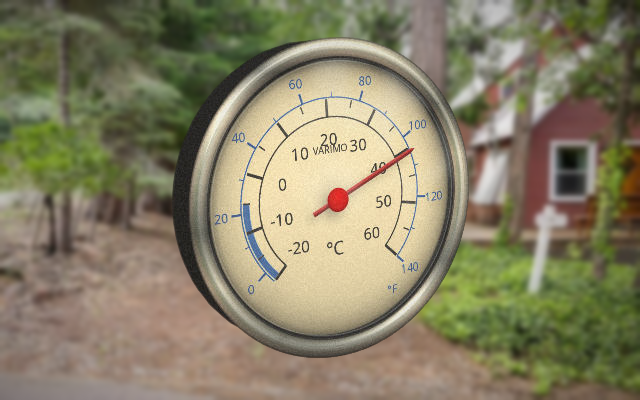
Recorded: 40 (°C)
